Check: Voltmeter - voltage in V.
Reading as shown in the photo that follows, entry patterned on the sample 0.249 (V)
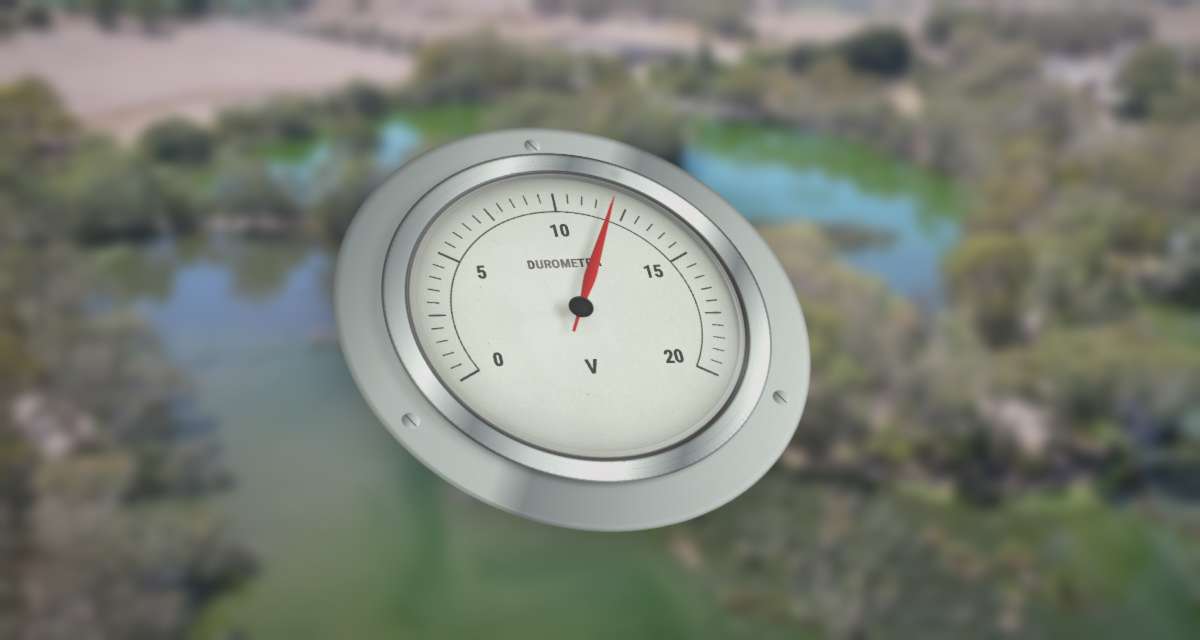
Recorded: 12 (V)
